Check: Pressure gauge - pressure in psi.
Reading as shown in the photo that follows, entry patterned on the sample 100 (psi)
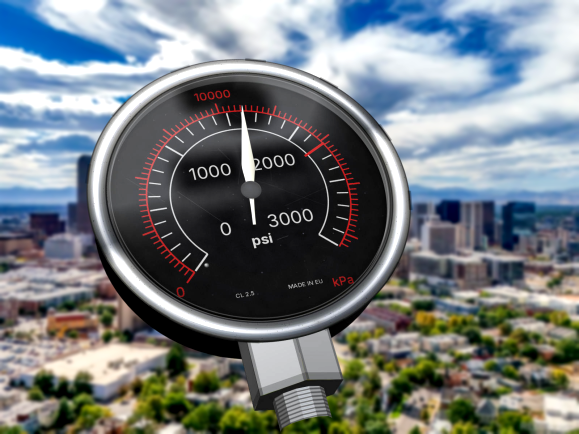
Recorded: 1600 (psi)
